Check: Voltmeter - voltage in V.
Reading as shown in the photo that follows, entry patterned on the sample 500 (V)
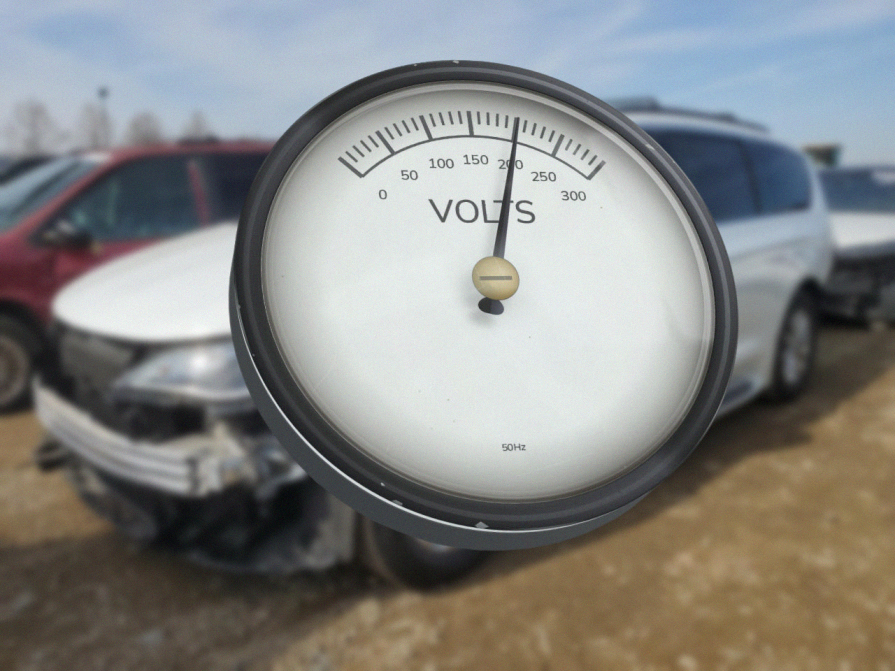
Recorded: 200 (V)
